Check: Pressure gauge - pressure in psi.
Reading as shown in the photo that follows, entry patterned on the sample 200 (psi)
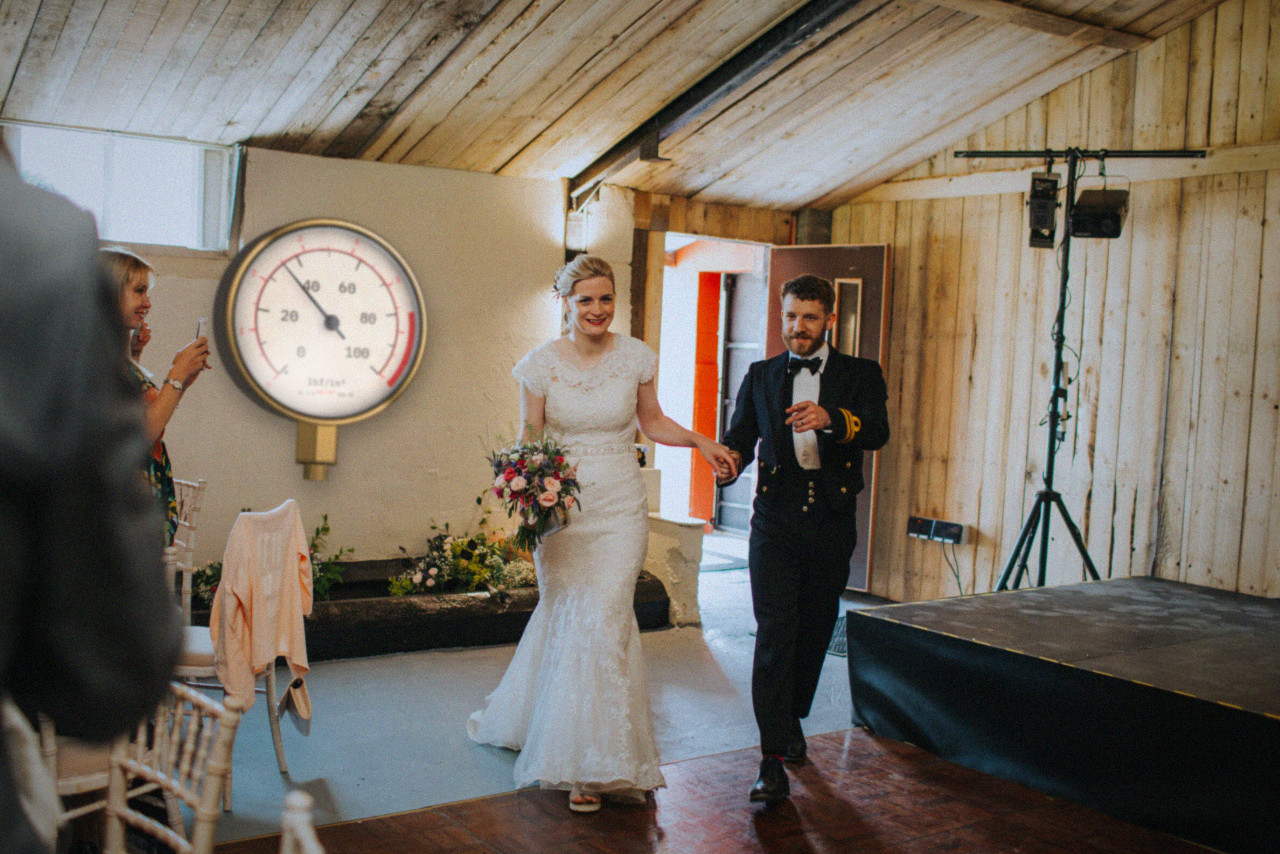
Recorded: 35 (psi)
